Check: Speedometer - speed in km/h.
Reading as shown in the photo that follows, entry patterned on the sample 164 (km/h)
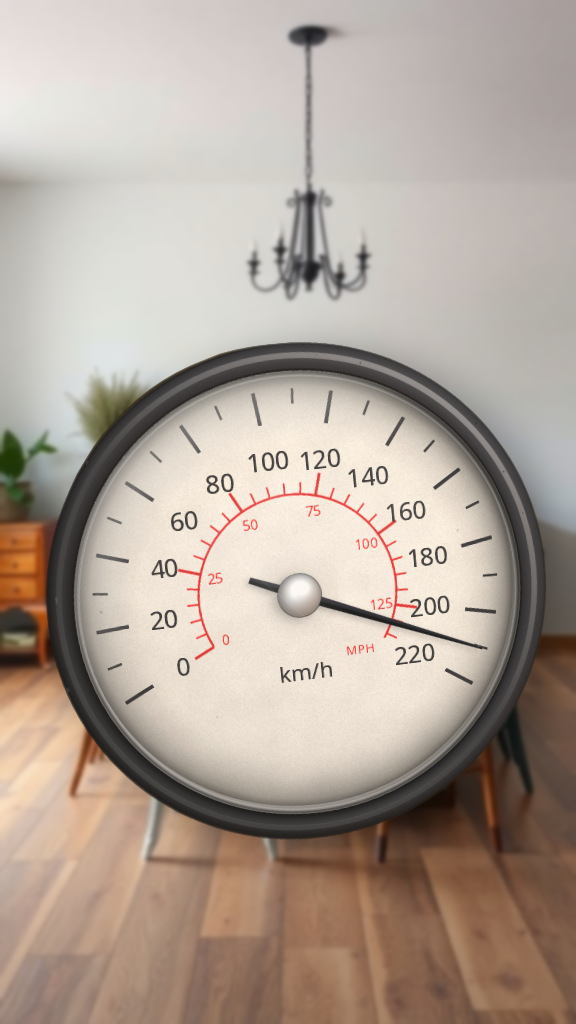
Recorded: 210 (km/h)
